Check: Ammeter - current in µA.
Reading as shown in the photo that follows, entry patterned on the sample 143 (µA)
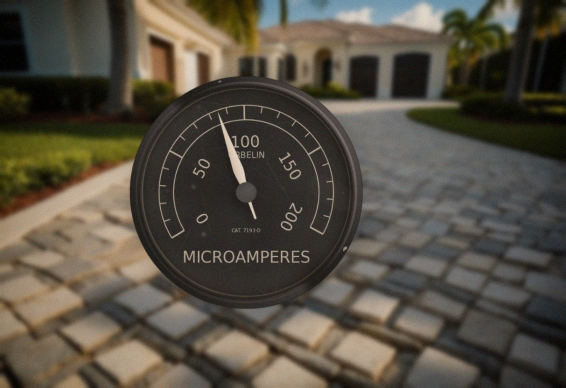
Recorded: 85 (µA)
